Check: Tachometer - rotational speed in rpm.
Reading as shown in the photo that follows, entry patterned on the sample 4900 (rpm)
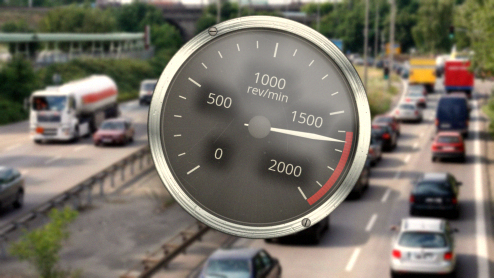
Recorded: 1650 (rpm)
